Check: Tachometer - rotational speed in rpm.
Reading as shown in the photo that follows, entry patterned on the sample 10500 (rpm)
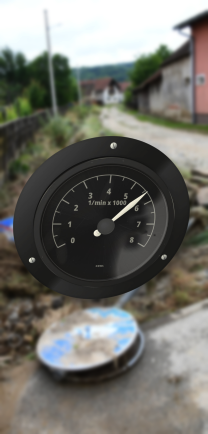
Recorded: 5500 (rpm)
